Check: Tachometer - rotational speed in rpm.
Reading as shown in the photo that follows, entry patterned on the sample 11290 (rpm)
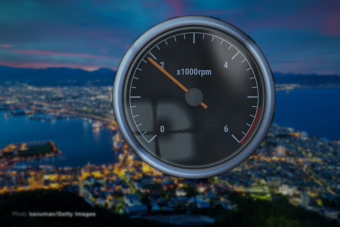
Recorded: 1900 (rpm)
